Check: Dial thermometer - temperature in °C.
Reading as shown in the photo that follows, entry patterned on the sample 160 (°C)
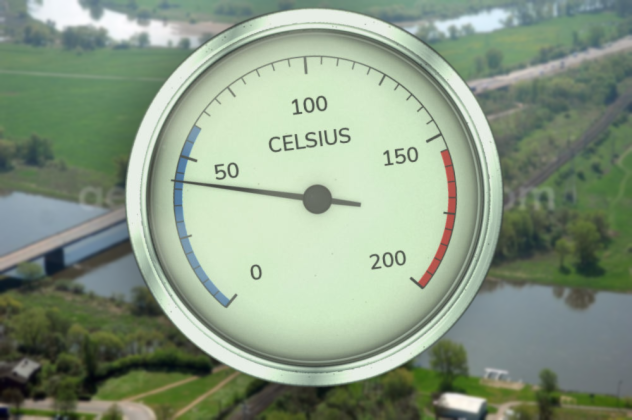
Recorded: 42.5 (°C)
